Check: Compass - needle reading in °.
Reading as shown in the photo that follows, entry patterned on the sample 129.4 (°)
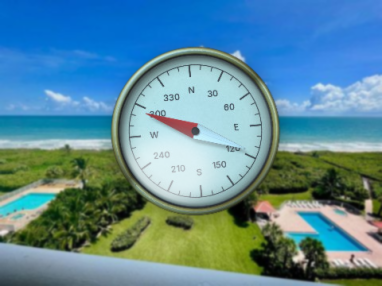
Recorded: 295 (°)
